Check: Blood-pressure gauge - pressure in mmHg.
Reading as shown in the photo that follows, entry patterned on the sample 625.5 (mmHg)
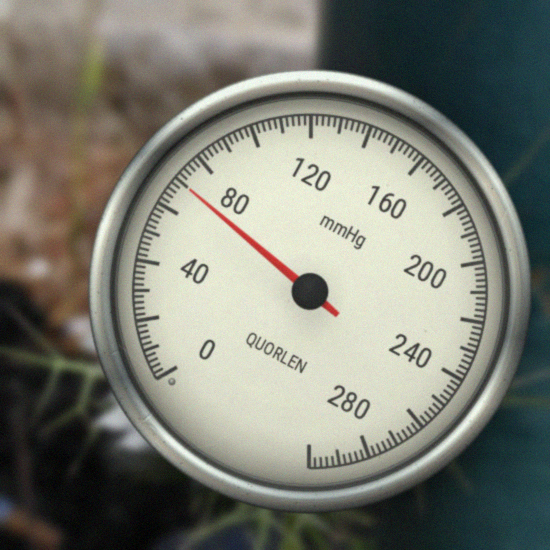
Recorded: 70 (mmHg)
